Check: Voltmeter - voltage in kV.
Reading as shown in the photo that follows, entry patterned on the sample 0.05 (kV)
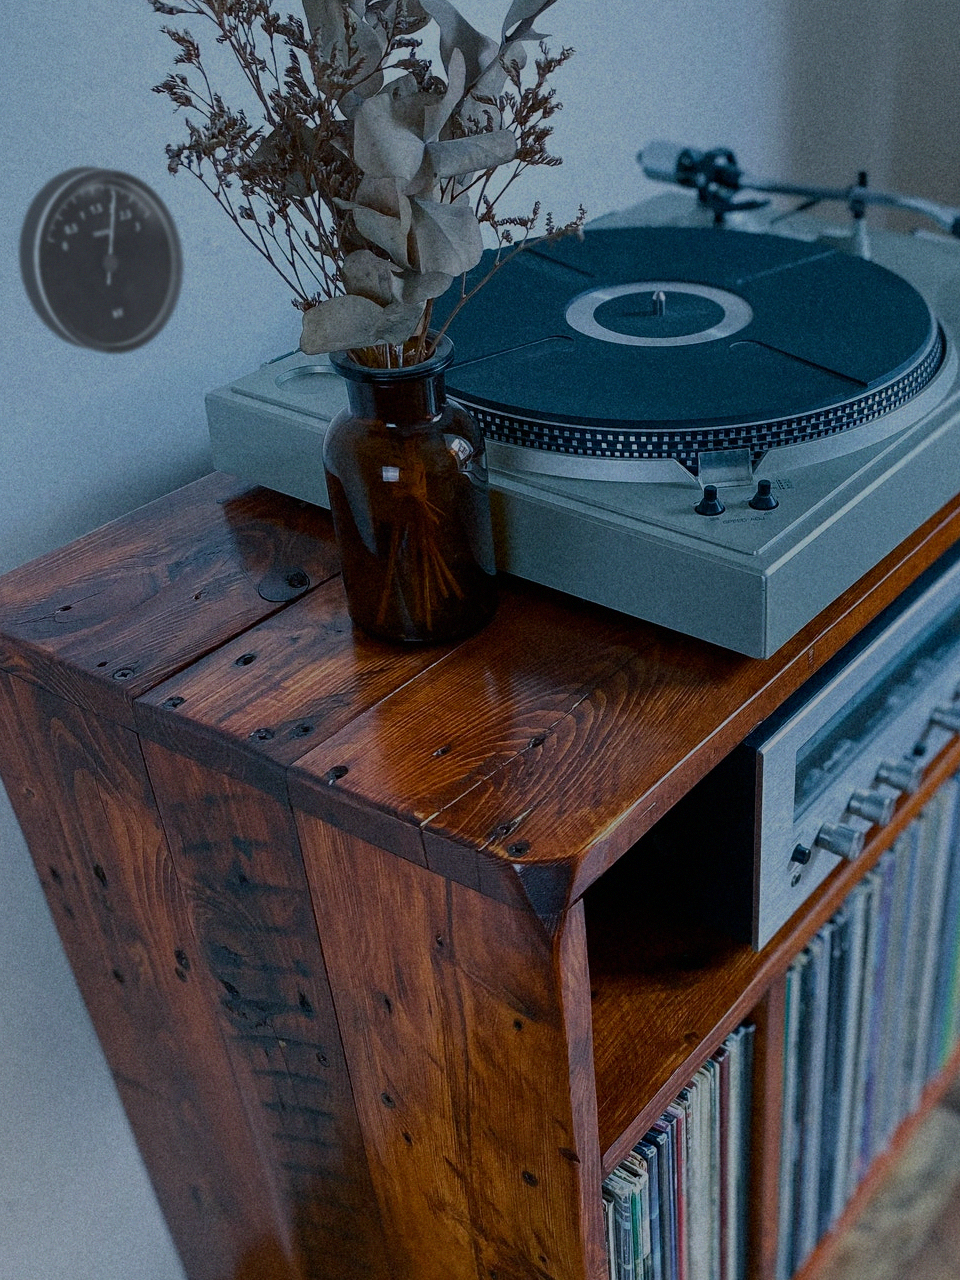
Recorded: 2 (kV)
